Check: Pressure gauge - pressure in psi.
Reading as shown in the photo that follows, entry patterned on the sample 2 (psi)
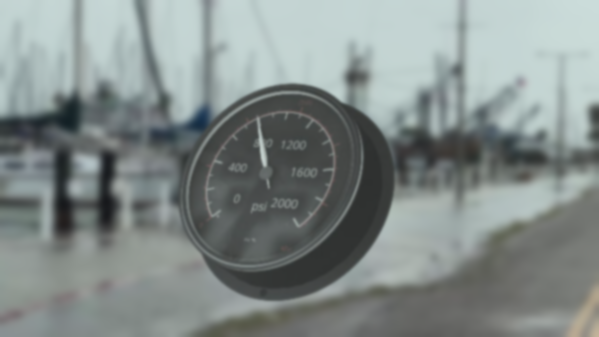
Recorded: 800 (psi)
